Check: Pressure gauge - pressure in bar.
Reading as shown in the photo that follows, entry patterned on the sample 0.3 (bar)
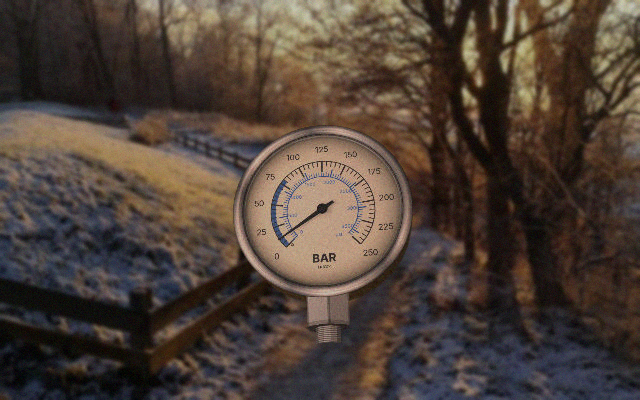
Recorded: 10 (bar)
